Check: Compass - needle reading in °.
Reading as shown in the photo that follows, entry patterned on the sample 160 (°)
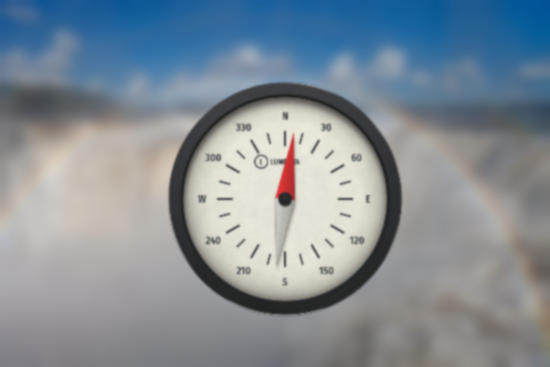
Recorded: 7.5 (°)
